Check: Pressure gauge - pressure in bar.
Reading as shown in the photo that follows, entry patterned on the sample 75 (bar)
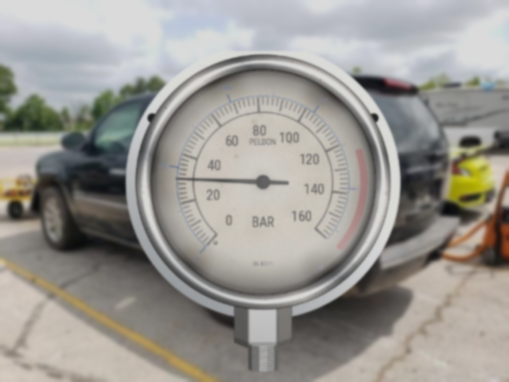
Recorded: 30 (bar)
